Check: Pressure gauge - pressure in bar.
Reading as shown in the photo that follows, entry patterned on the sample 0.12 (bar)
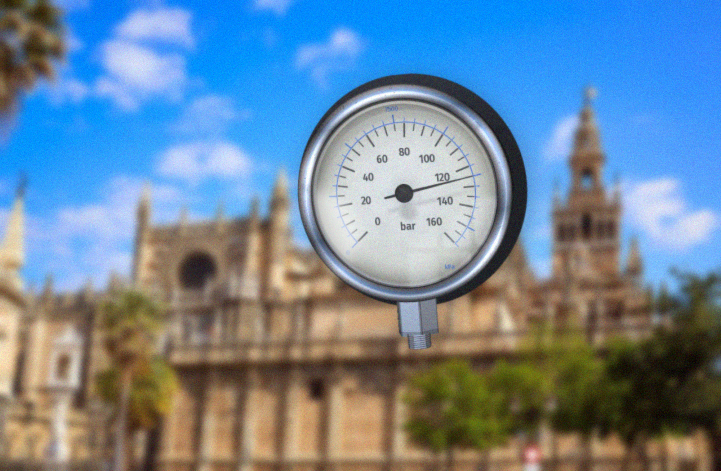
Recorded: 125 (bar)
